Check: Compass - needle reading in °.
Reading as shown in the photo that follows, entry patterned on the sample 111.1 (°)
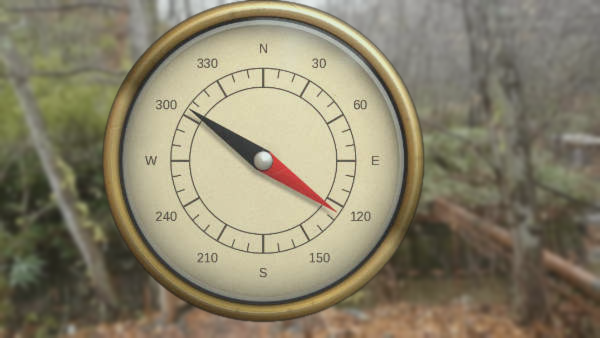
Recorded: 125 (°)
